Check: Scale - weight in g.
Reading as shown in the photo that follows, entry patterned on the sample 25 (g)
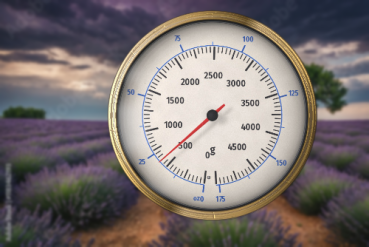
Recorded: 600 (g)
